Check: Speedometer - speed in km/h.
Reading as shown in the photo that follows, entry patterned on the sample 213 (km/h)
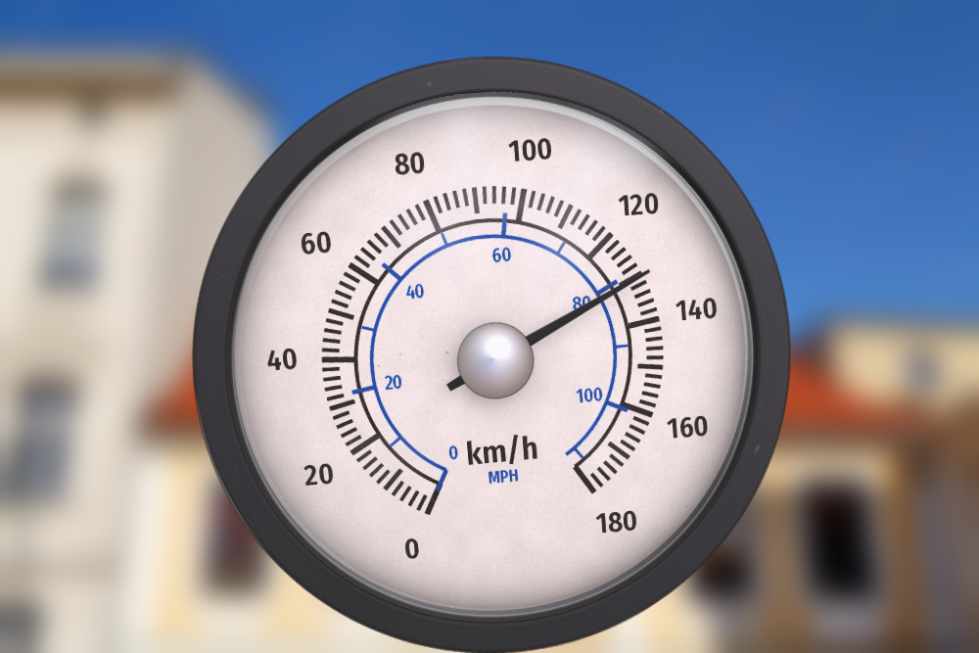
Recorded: 130 (km/h)
